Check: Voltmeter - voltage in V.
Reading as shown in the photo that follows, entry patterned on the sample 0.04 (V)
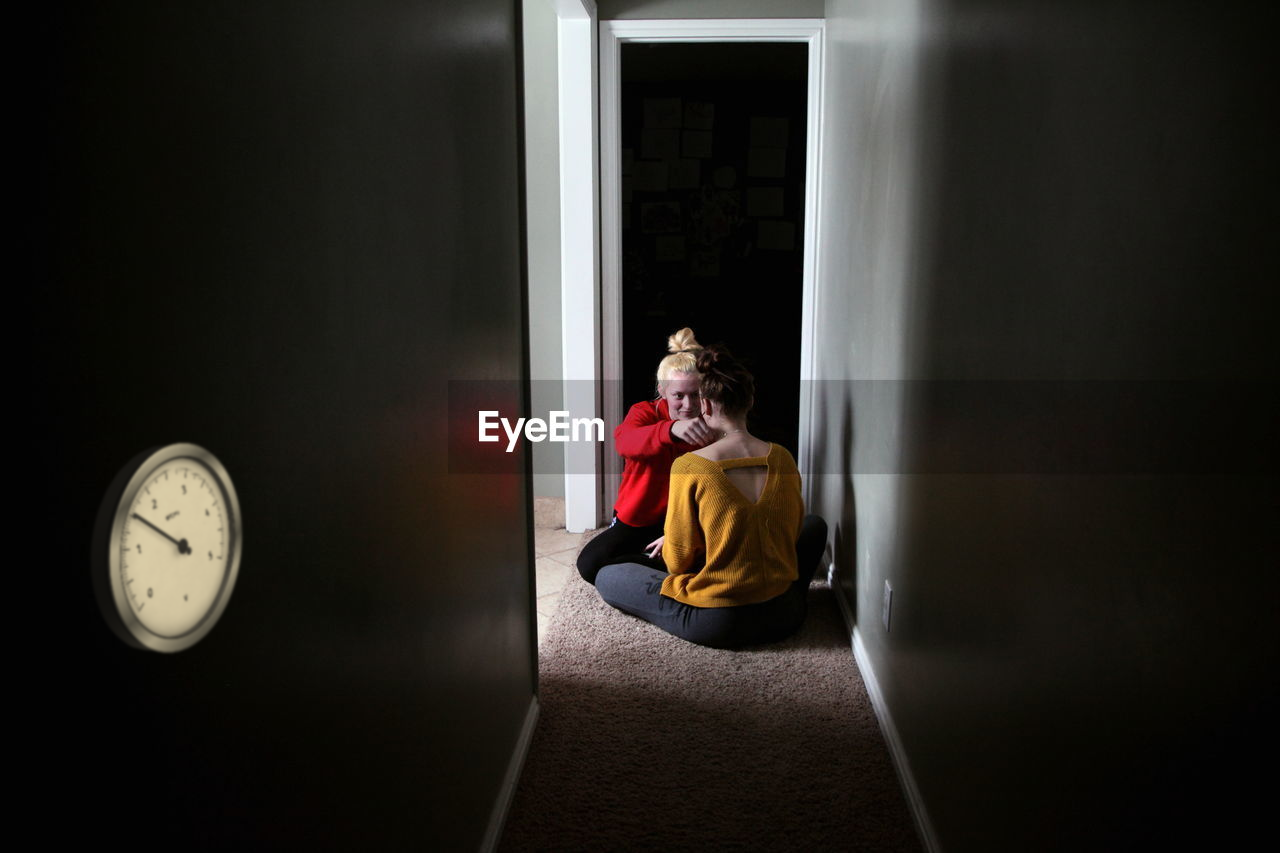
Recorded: 1.5 (V)
